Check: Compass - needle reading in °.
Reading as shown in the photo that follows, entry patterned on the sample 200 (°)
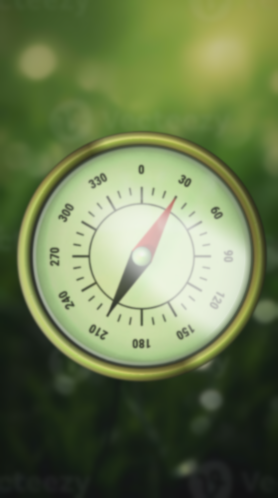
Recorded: 30 (°)
